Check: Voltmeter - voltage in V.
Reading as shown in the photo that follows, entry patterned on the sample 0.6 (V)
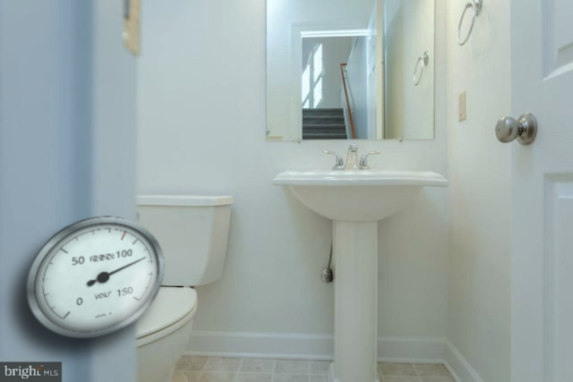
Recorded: 115 (V)
